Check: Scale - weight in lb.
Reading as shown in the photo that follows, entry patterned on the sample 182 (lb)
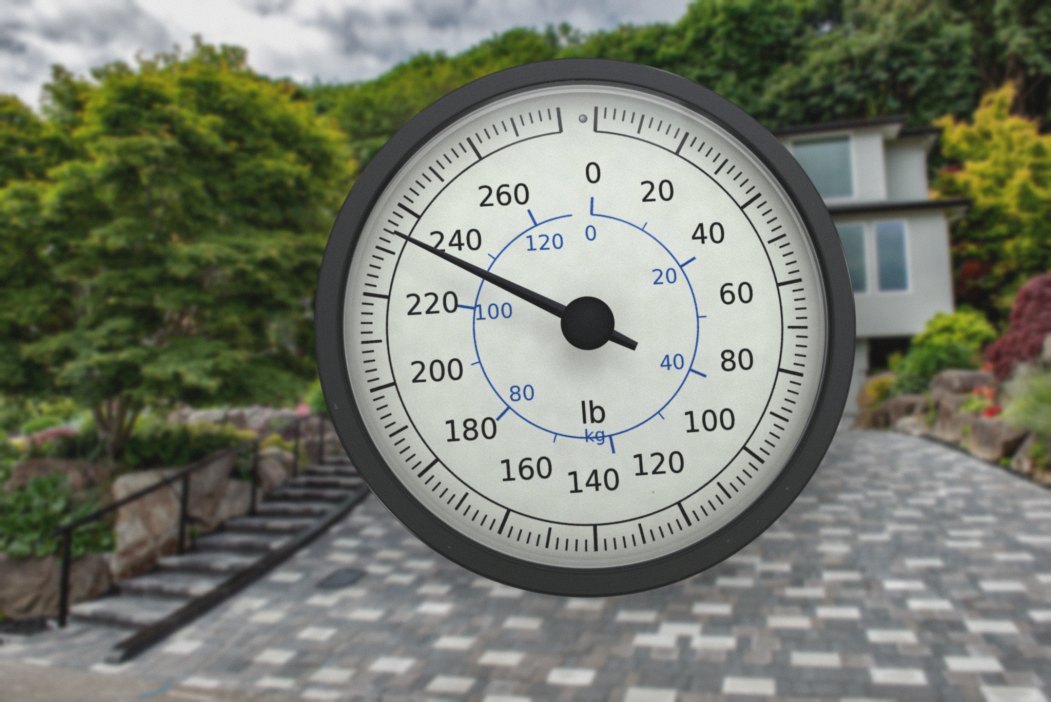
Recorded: 234 (lb)
